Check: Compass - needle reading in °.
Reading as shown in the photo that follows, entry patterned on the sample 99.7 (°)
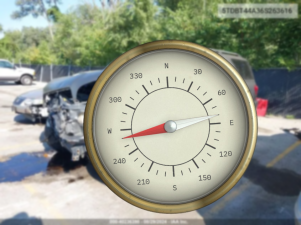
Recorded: 260 (°)
